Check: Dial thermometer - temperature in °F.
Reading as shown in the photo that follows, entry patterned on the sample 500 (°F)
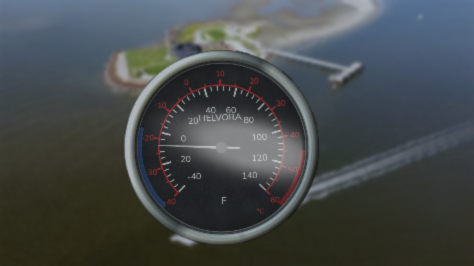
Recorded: -8 (°F)
